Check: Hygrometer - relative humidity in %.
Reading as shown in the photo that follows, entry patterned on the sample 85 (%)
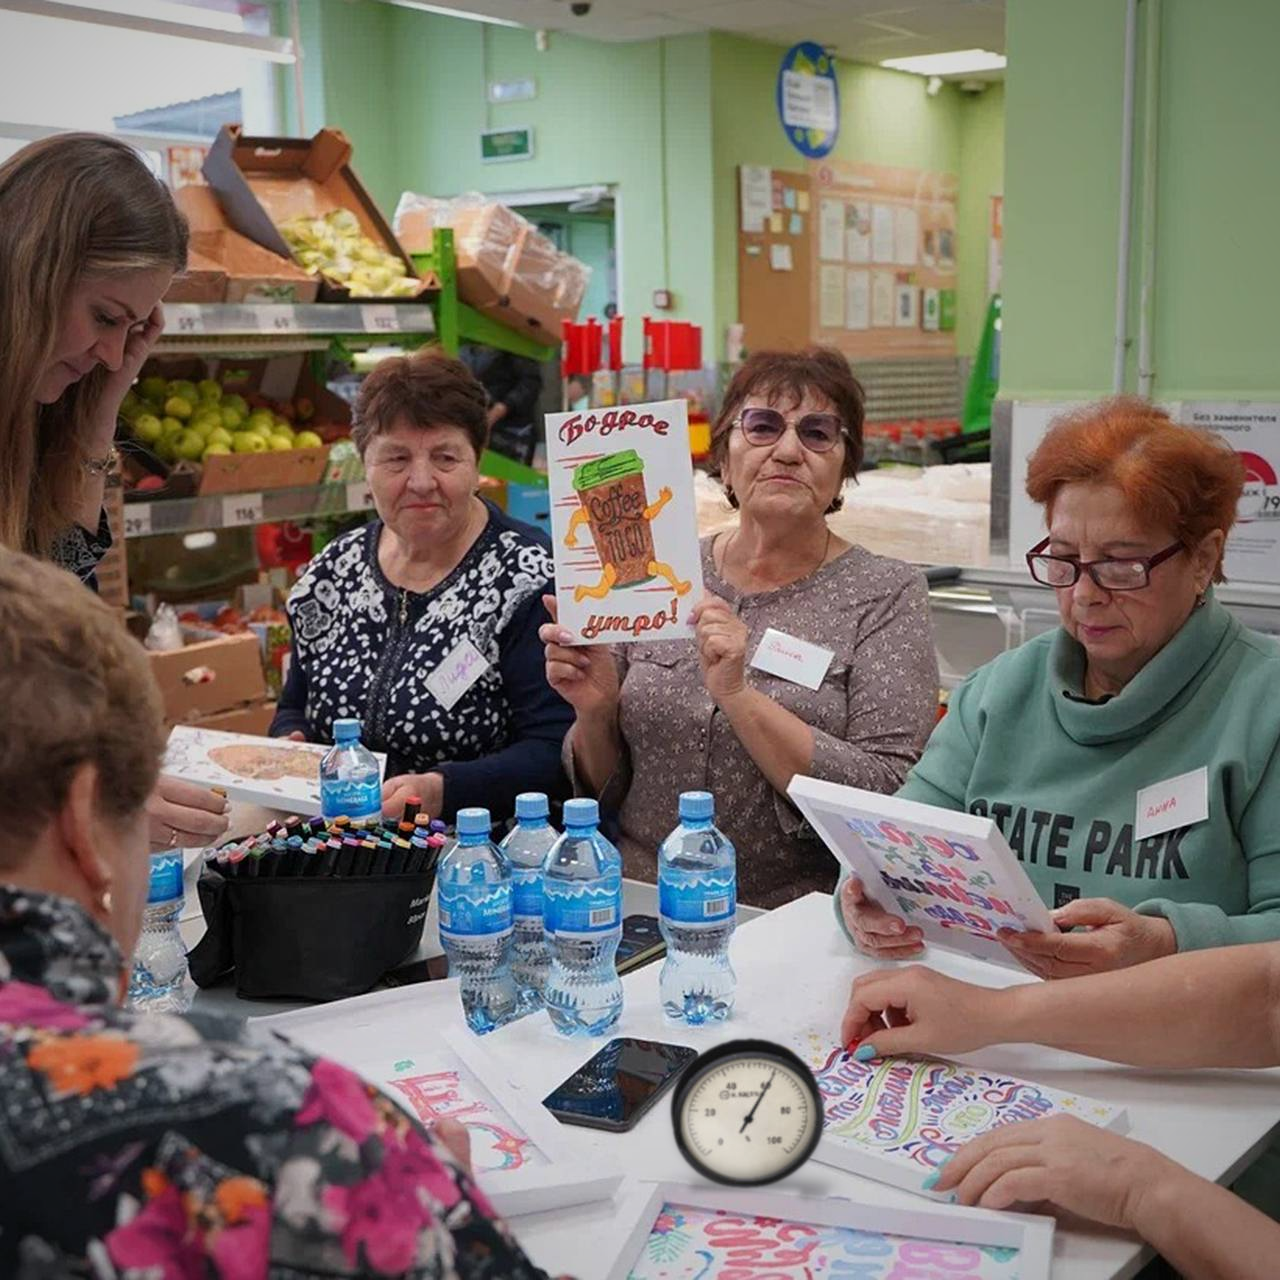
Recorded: 60 (%)
